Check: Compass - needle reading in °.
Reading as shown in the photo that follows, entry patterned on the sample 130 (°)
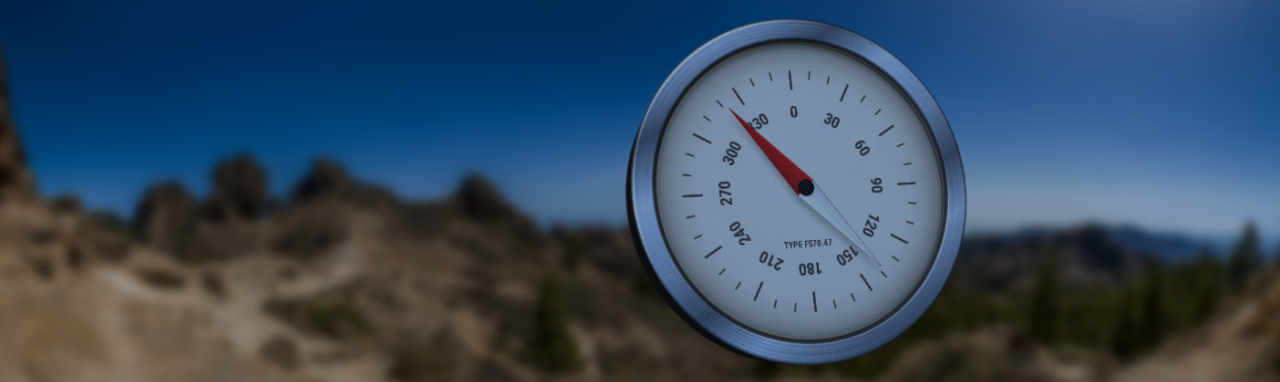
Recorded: 320 (°)
